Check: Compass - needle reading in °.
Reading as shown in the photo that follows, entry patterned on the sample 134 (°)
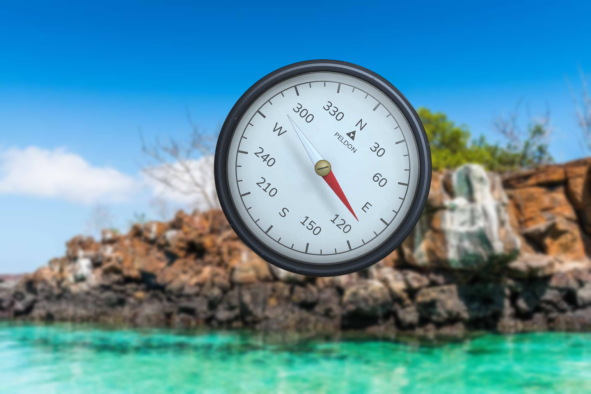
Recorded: 105 (°)
